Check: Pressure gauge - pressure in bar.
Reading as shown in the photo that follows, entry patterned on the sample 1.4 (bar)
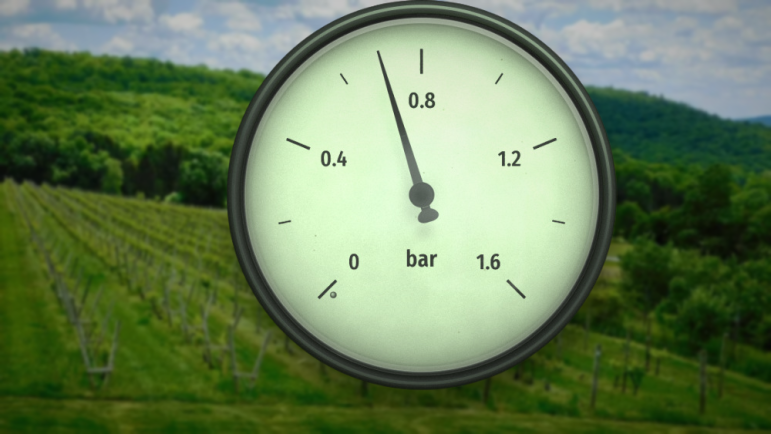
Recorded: 0.7 (bar)
